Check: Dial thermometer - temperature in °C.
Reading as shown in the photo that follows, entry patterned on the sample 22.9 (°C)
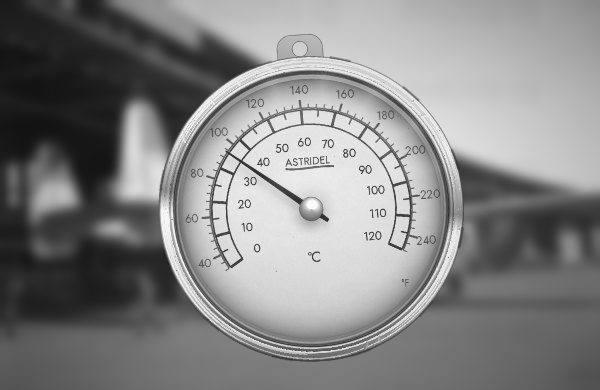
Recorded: 35 (°C)
